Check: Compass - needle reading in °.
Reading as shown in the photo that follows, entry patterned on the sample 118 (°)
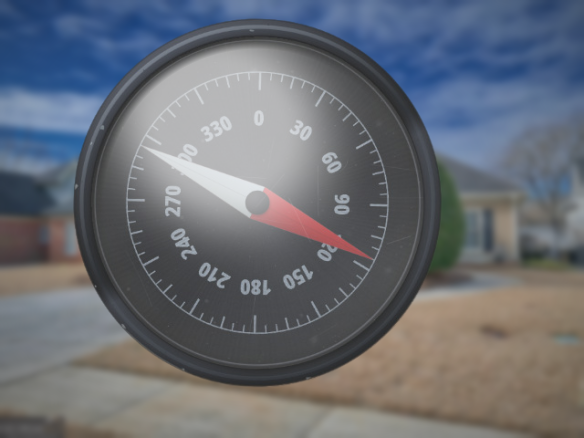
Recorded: 115 (°)
